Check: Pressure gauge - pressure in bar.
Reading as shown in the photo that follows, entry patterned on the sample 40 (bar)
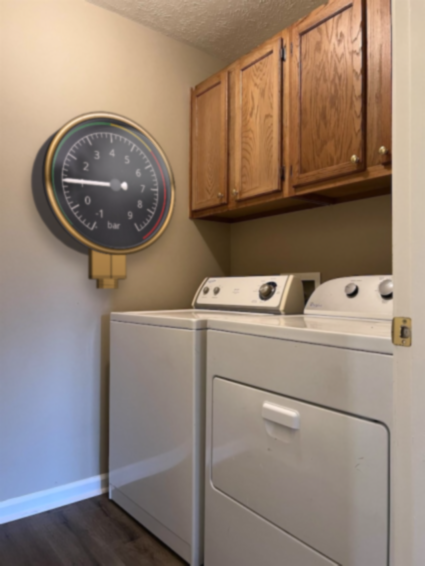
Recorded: 1 (bar)
